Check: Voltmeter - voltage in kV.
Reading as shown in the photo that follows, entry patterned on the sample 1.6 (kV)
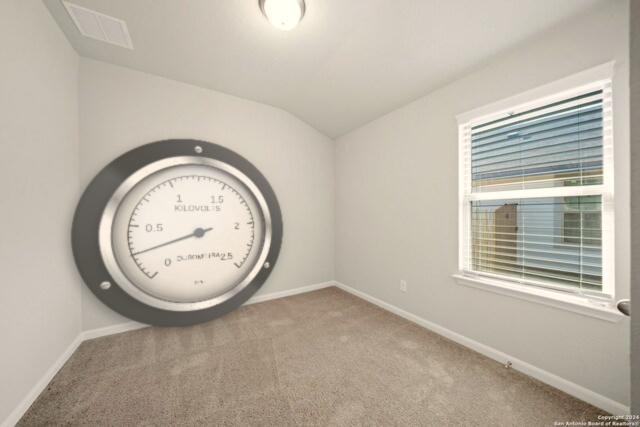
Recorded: 0.25 (kV)
